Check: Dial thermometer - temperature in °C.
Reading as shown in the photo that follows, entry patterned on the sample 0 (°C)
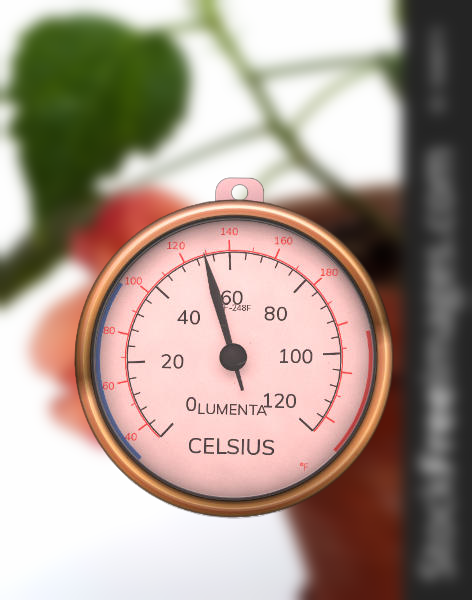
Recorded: 54 (°C)
